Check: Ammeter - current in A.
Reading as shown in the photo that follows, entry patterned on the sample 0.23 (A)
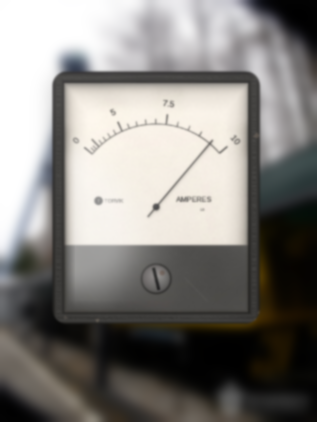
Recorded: 9.5 (A)
